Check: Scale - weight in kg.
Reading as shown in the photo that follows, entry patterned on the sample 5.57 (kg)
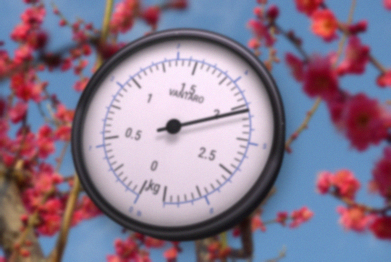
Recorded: 2.05 (kg)
